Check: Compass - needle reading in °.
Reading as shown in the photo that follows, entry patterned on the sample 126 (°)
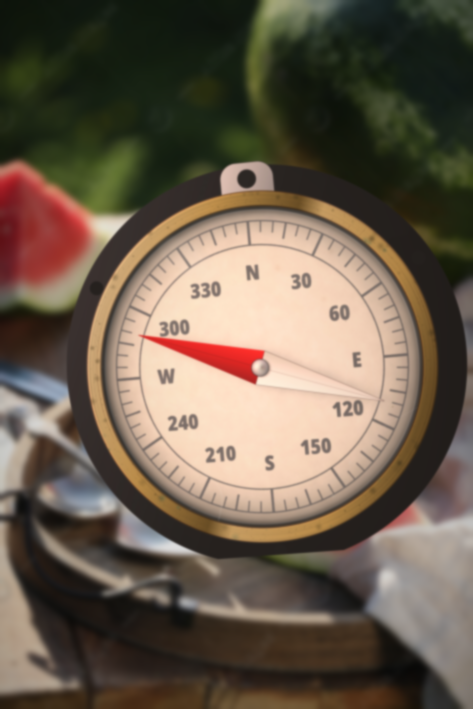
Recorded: 290 (°)
